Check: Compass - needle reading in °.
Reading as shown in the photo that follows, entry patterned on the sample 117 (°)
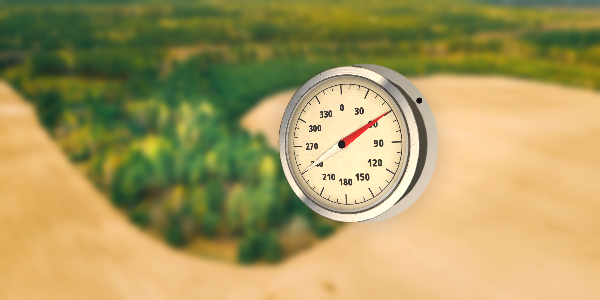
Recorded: 60 (°)
